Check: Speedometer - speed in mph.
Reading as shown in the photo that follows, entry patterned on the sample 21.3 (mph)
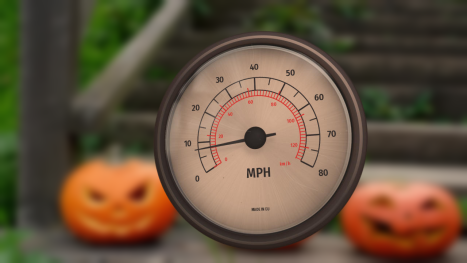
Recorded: 7.5 (mph)
